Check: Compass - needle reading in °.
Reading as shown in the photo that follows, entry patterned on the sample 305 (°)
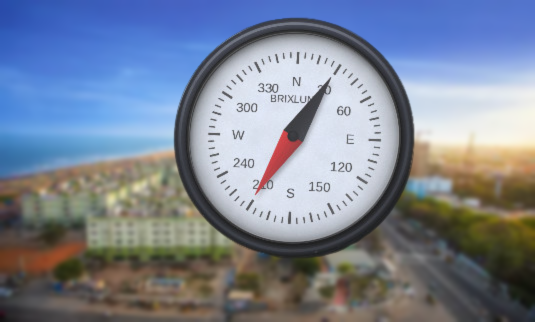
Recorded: 210 (°)
